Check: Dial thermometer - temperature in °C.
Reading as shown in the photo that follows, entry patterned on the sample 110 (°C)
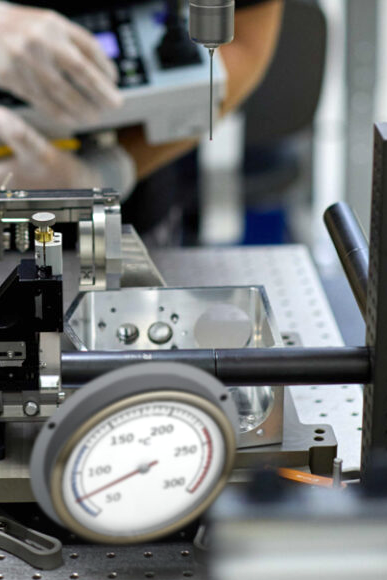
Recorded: 75 (°C)
